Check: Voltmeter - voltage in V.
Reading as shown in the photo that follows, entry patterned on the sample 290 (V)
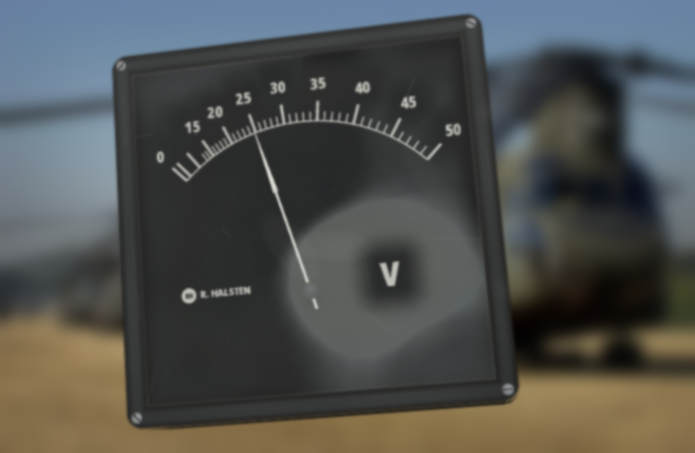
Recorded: 25 (V)
